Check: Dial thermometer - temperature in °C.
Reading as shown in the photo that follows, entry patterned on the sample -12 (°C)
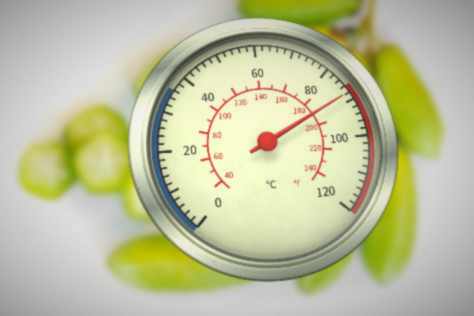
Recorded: 88 (°C)
